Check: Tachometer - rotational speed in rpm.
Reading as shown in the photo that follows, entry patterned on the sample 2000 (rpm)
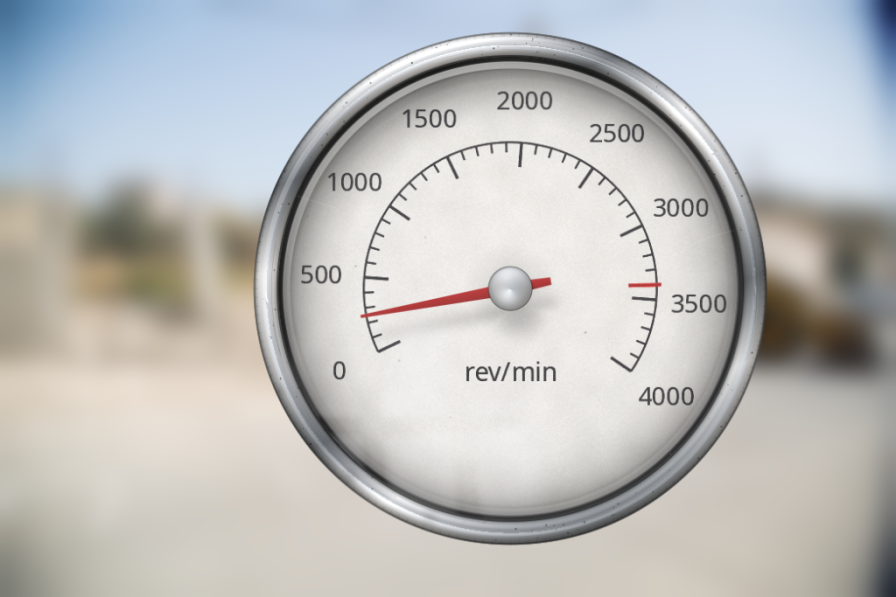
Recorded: 250 (rpm)
